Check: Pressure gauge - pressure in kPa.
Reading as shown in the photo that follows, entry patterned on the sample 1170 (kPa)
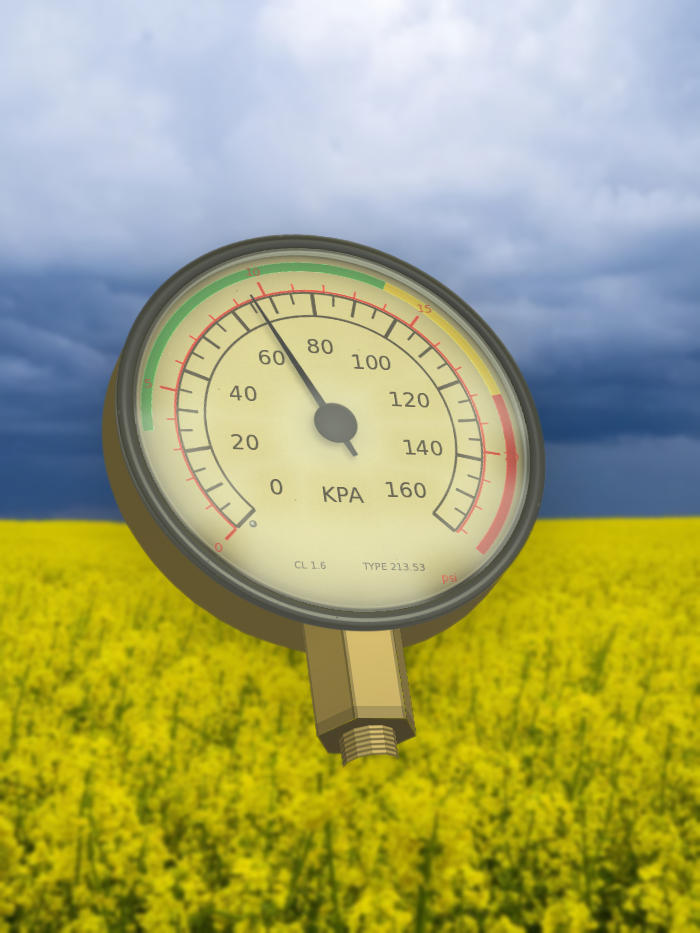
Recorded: 65 (kPa)
